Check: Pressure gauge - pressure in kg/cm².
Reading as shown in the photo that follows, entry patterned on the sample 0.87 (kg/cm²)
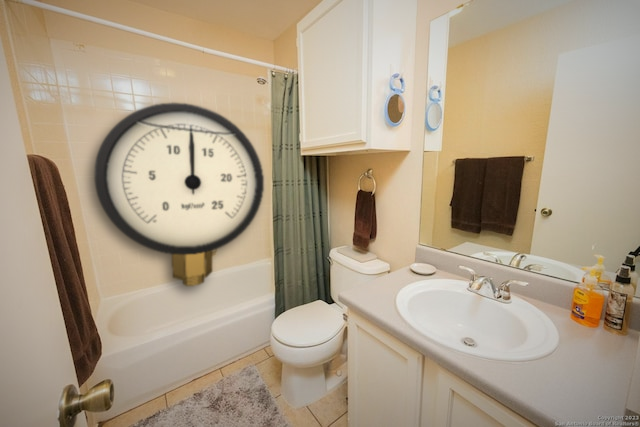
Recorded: 12.5 (kg/cm²)
